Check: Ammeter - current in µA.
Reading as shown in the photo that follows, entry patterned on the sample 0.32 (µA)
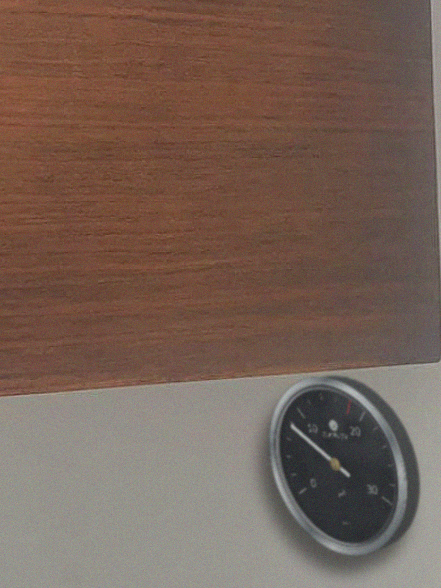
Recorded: 8 (µA)
